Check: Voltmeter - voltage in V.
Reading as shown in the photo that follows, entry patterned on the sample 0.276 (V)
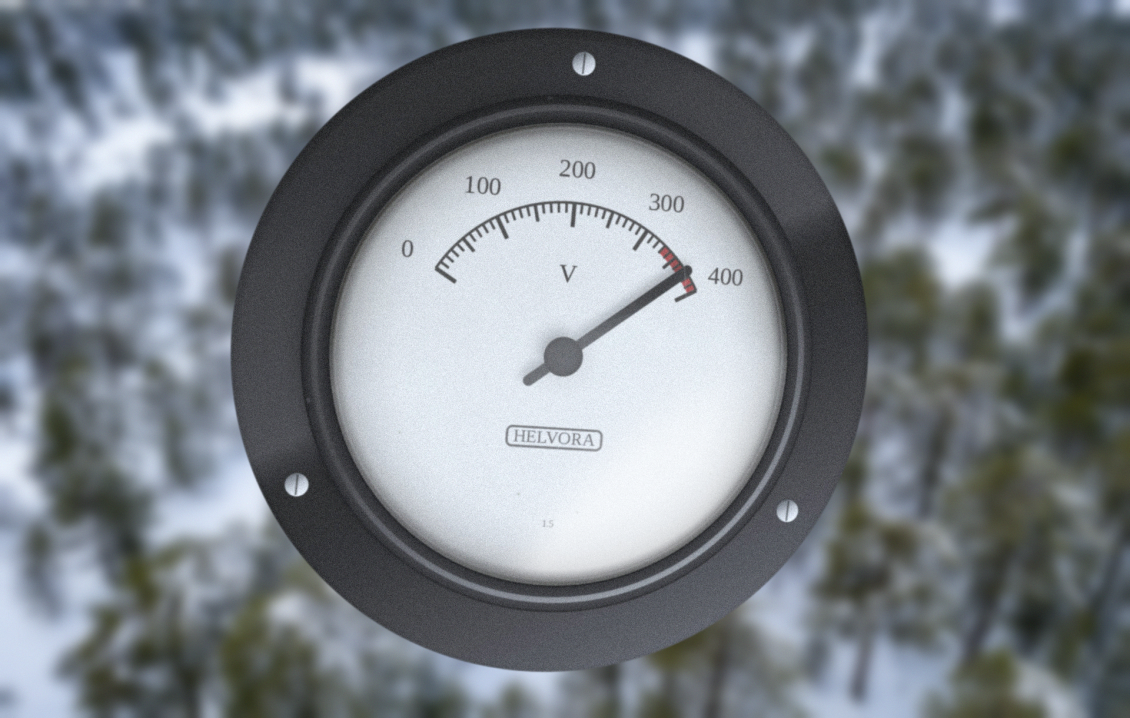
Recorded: 370 (V)
